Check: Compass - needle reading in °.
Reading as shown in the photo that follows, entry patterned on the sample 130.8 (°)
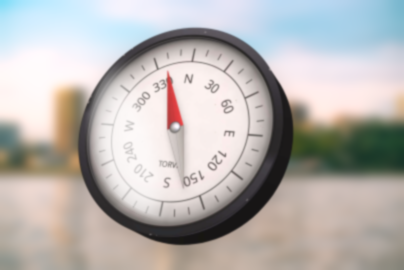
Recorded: 340 (°)
